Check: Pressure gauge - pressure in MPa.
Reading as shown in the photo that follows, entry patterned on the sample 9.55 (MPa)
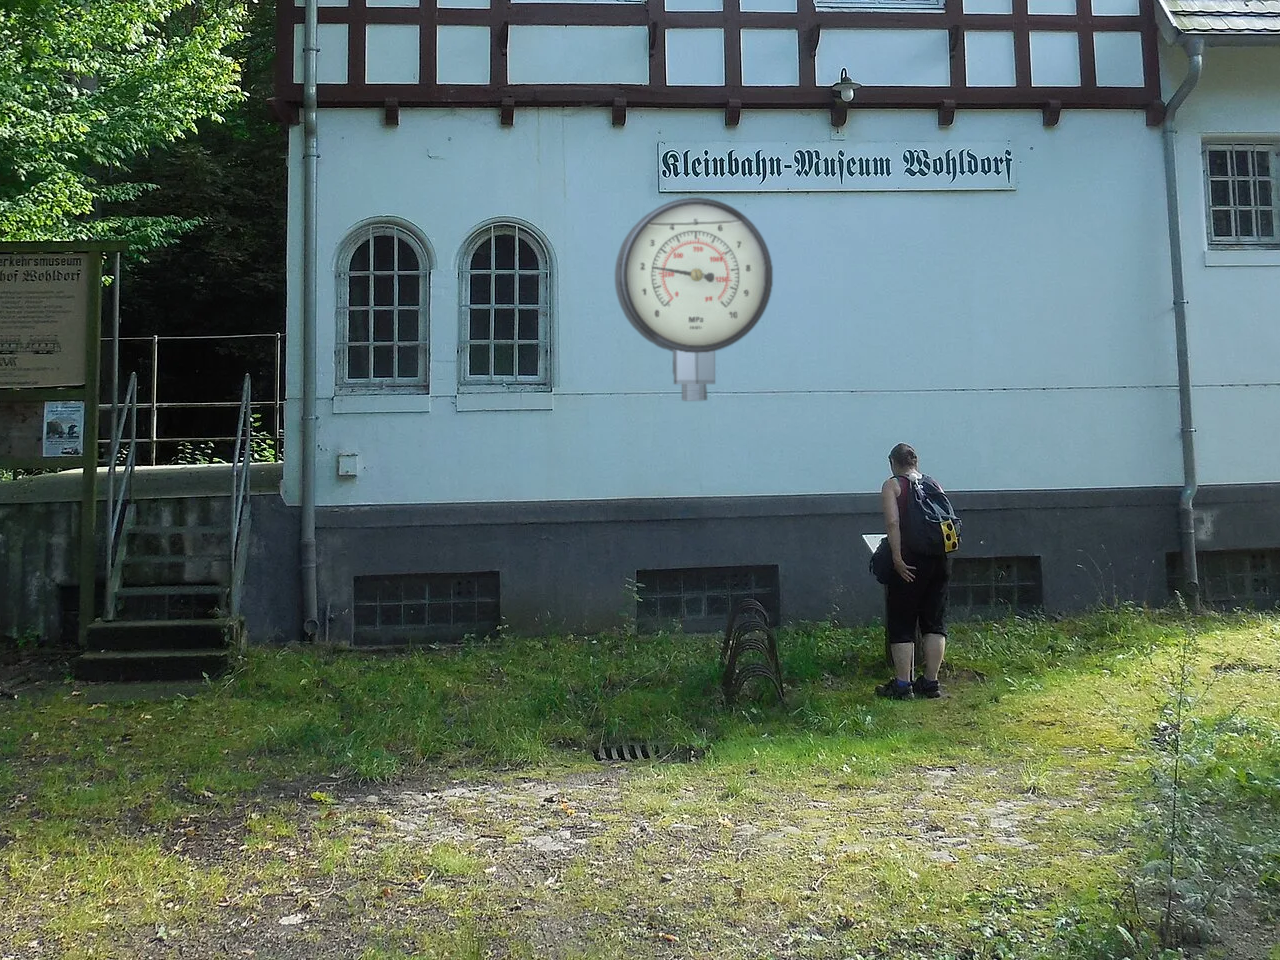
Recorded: 2 (MPa)
